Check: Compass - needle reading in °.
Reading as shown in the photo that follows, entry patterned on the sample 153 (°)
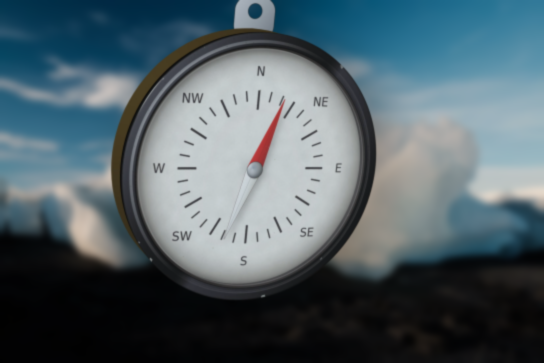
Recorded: 20 (°)
